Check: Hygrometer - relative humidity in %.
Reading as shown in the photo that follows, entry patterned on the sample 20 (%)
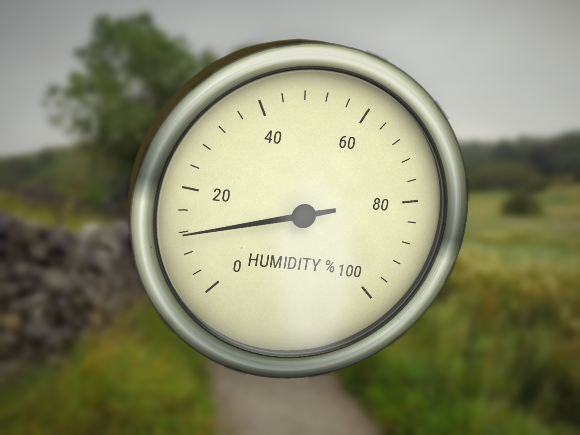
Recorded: 12 (%)
